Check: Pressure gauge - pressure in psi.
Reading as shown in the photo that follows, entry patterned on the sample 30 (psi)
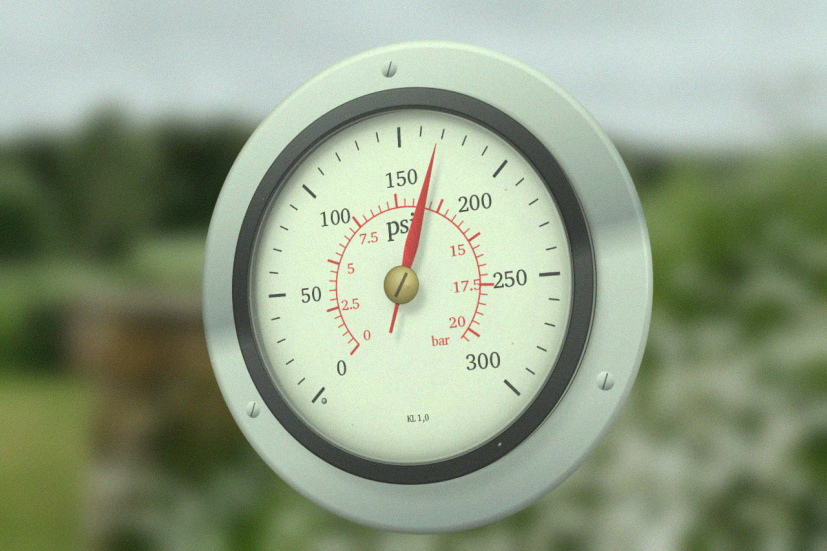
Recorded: 170 (psi)
